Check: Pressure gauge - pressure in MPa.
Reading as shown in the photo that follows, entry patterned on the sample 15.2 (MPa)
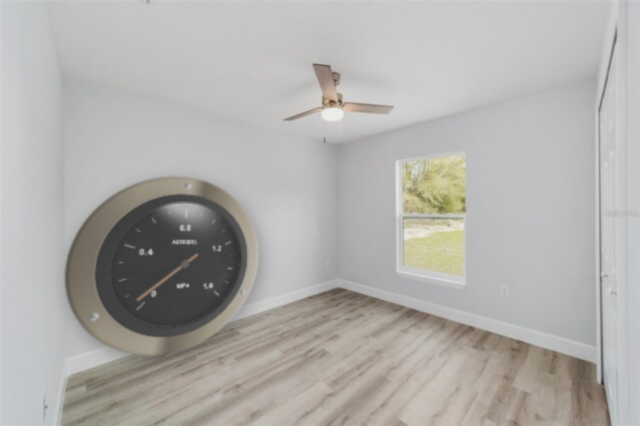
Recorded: 0.05 (MPa)
